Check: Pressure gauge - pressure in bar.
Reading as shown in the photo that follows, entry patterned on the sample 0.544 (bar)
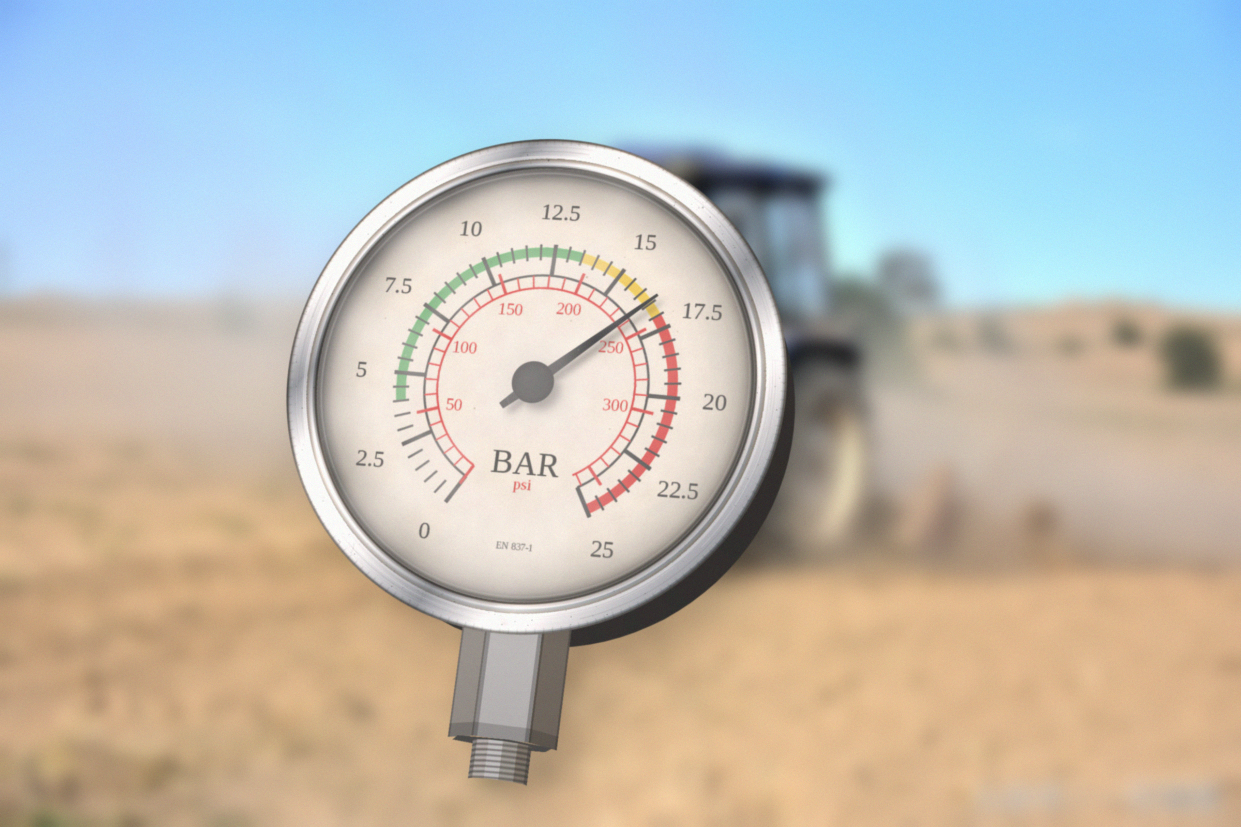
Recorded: 16.5 (bar)
